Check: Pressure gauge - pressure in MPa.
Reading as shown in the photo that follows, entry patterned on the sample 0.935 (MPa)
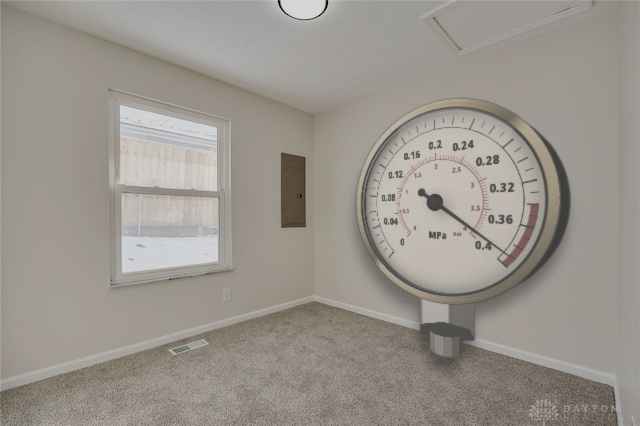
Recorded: 0.39 (MPa)
